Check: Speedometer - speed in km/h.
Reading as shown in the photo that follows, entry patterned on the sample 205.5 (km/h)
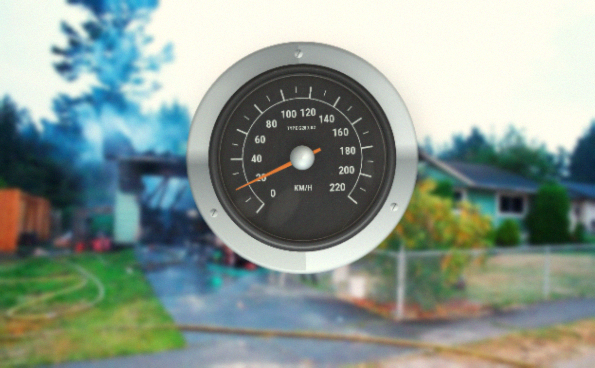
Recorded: 20 (km/h)
